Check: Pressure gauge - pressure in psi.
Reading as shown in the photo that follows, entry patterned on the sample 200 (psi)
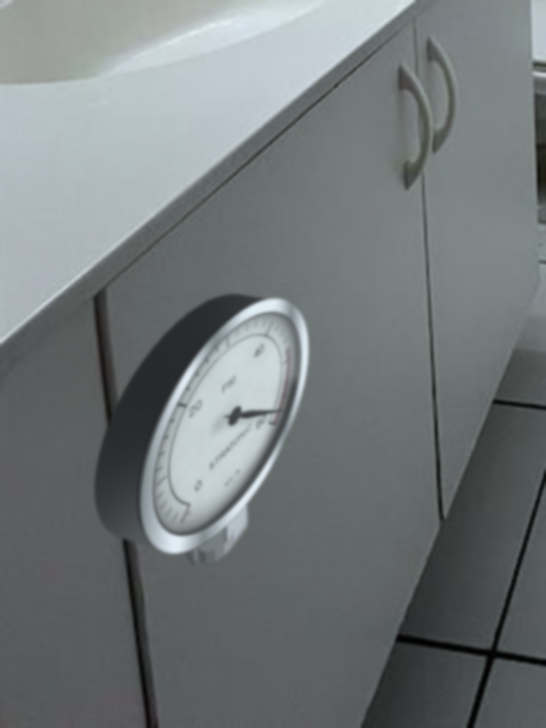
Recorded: 58 (psi)
